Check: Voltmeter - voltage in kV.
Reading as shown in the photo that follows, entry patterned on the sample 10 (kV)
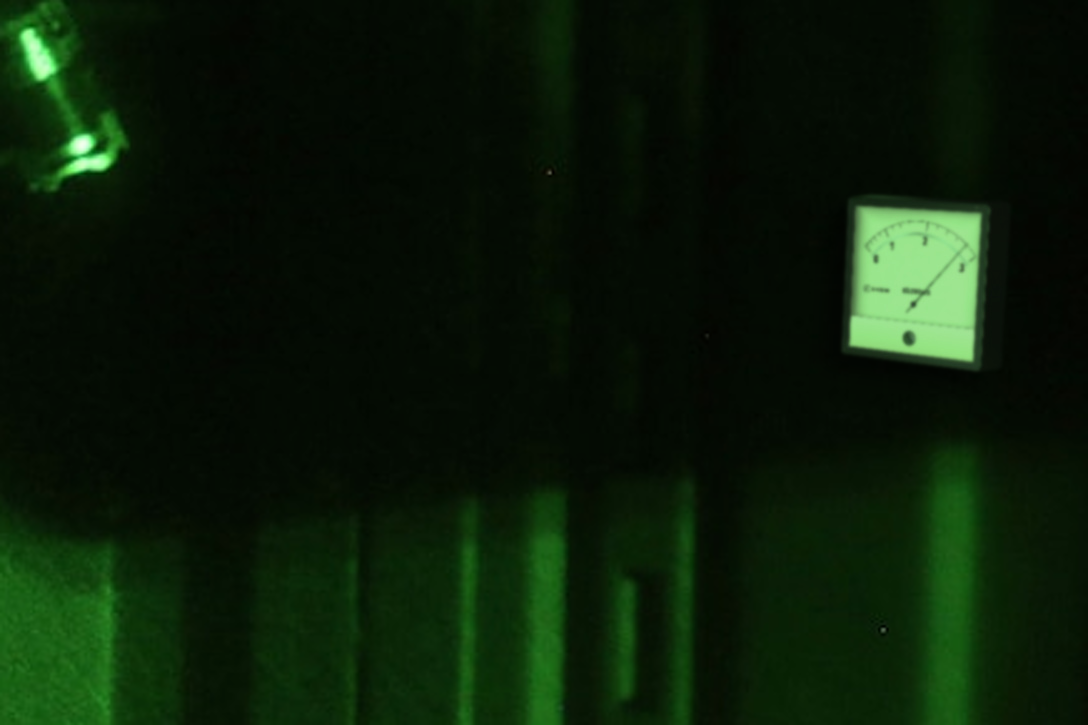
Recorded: 2.8 (kV)
